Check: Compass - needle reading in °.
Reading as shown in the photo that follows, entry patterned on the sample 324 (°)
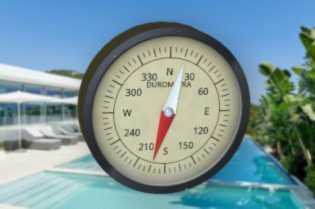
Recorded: 195 (°)
